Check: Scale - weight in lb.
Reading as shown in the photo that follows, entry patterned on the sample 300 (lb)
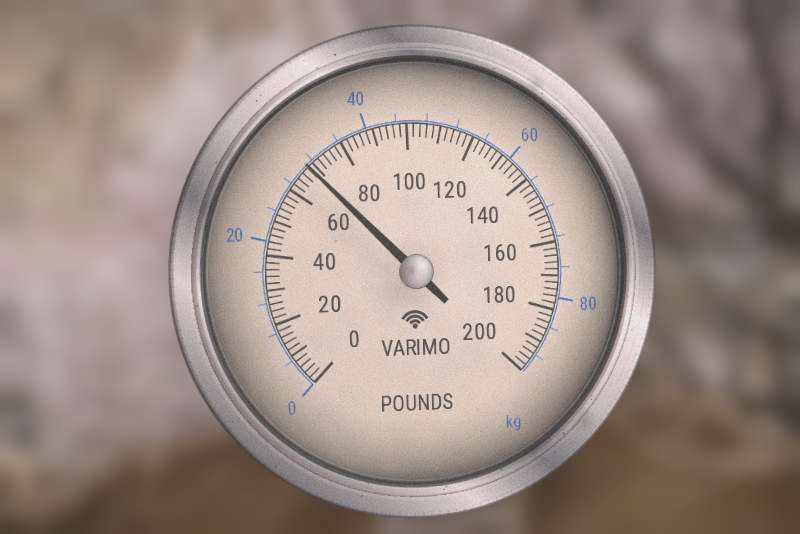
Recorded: 68 (lb)
